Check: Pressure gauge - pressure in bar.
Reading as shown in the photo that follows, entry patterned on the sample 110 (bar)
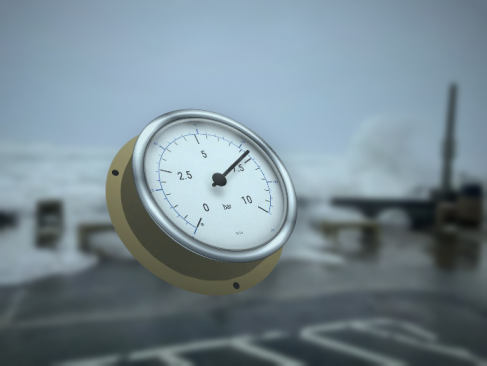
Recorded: 7.25 (bar)
